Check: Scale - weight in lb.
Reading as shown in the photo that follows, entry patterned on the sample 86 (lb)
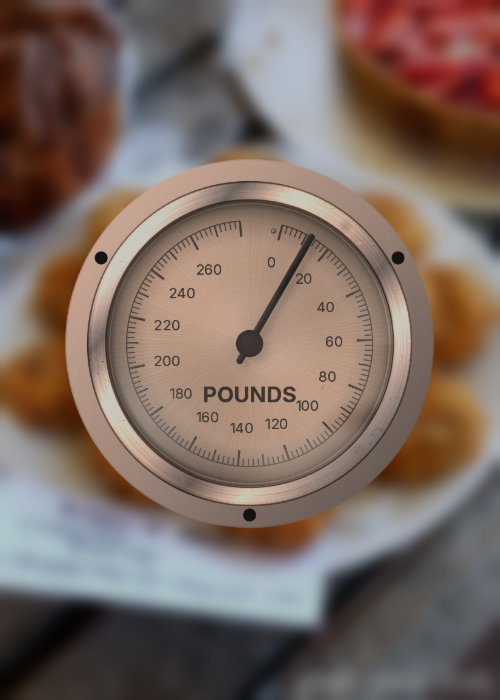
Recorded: 12 (lb)
